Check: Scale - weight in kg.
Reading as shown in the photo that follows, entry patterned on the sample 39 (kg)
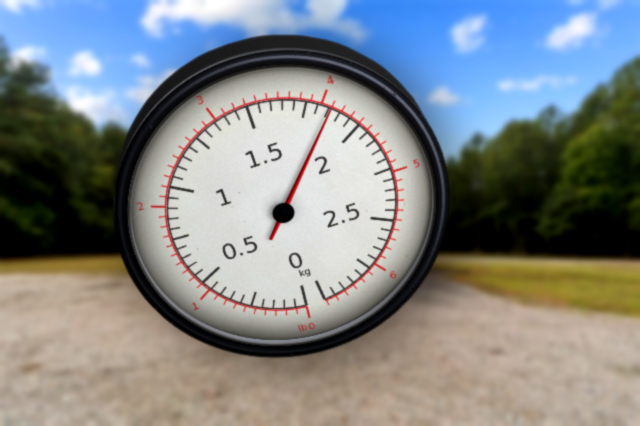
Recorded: 1.85 (kg)
